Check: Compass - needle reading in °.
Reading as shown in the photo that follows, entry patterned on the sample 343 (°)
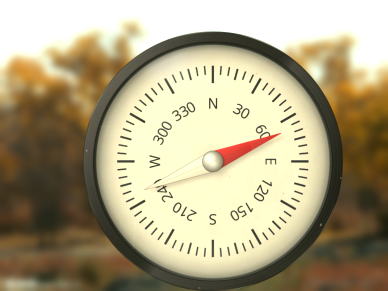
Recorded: 67.5 (°)
